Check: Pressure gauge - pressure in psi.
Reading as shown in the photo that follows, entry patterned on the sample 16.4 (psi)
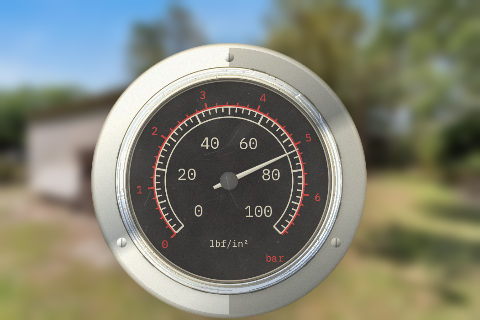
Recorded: 74 (psi)
